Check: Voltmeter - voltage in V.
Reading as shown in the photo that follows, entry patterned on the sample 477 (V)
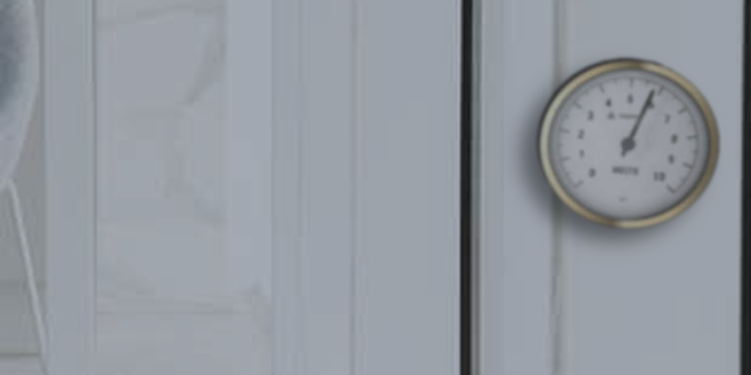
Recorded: 5.75 (V)
